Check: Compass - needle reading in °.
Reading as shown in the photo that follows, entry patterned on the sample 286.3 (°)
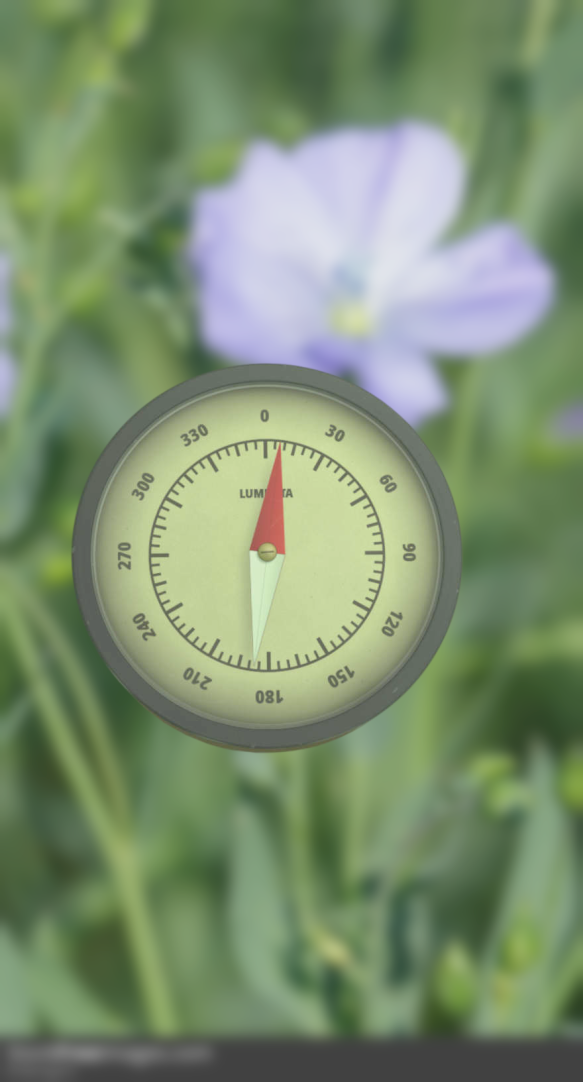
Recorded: 7.5 (°)
